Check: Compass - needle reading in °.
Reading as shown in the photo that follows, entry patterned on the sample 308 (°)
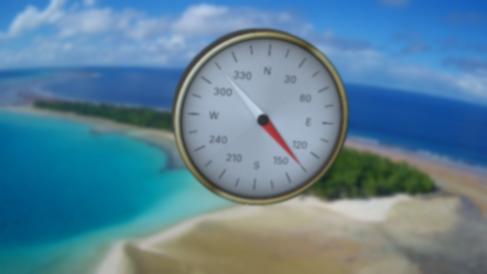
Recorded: 135 (°)
